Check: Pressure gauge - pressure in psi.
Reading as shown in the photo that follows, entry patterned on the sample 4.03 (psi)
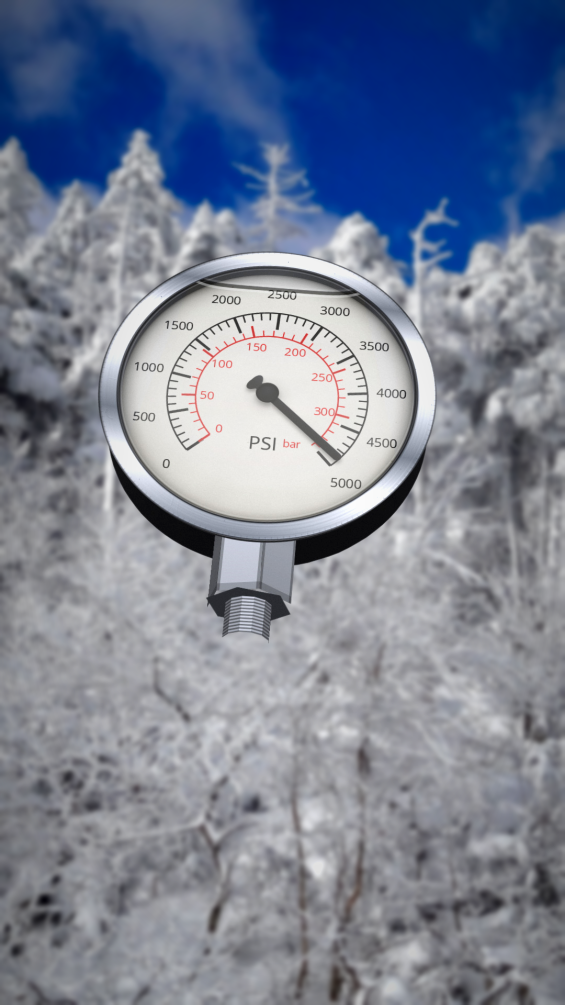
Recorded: 4900 (psi)
